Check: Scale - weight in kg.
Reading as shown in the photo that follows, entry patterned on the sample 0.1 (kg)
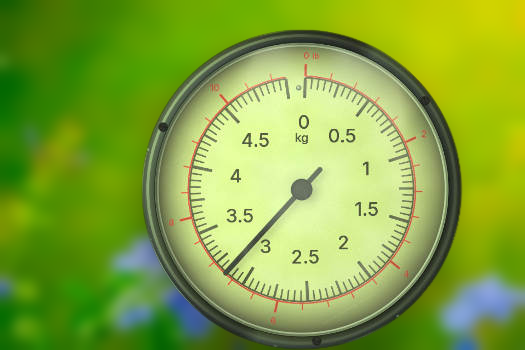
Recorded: 3.15 (kg)
